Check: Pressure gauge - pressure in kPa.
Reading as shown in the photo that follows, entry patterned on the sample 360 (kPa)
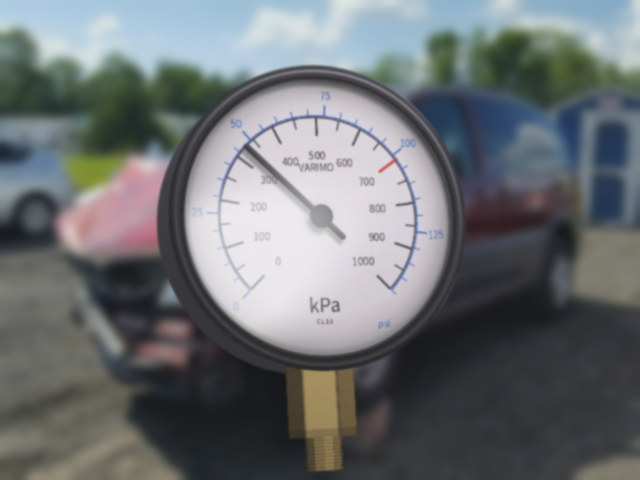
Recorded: 325 (kPa)
